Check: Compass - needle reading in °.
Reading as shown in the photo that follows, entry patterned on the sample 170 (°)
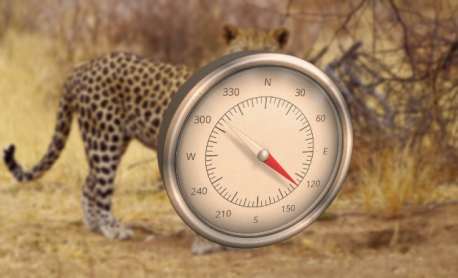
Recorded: 130 (°)
